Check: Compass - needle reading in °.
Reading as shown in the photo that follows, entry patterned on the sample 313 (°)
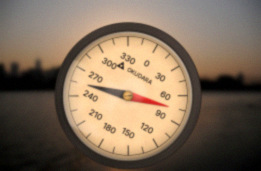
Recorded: 75 (°)
